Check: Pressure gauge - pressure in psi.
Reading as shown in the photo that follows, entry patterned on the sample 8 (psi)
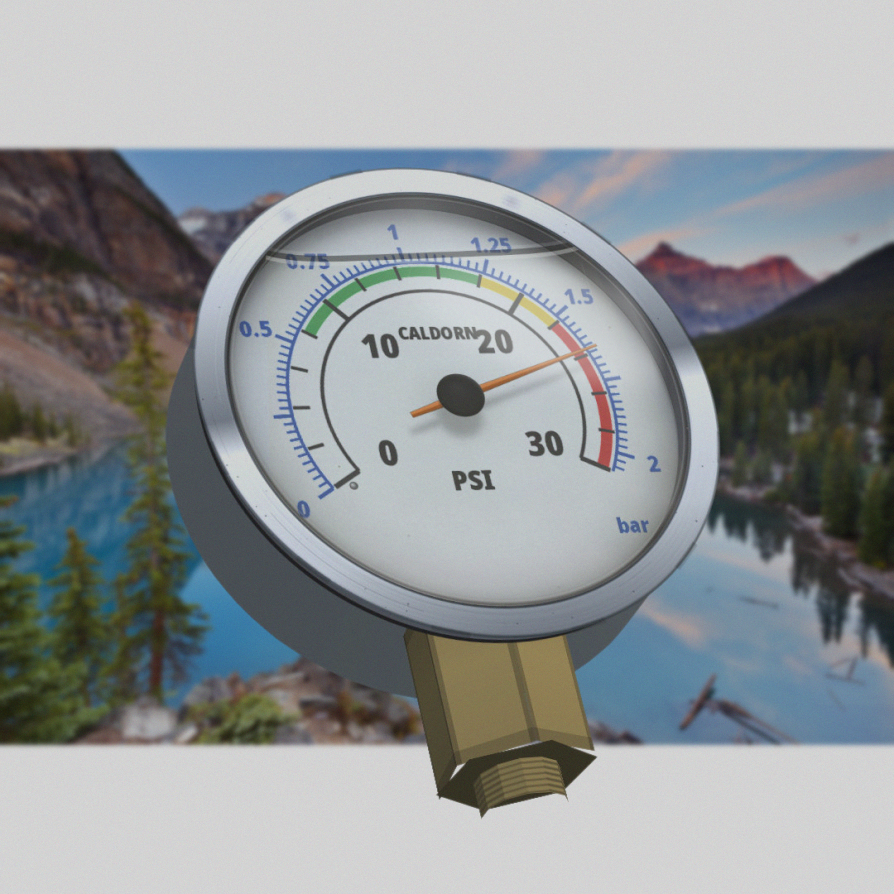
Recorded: 24 (psi)
